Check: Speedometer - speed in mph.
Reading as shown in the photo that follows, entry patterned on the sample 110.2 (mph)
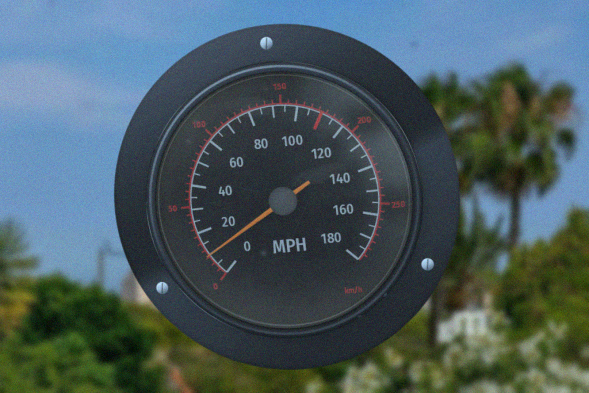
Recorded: 10 (mph)
